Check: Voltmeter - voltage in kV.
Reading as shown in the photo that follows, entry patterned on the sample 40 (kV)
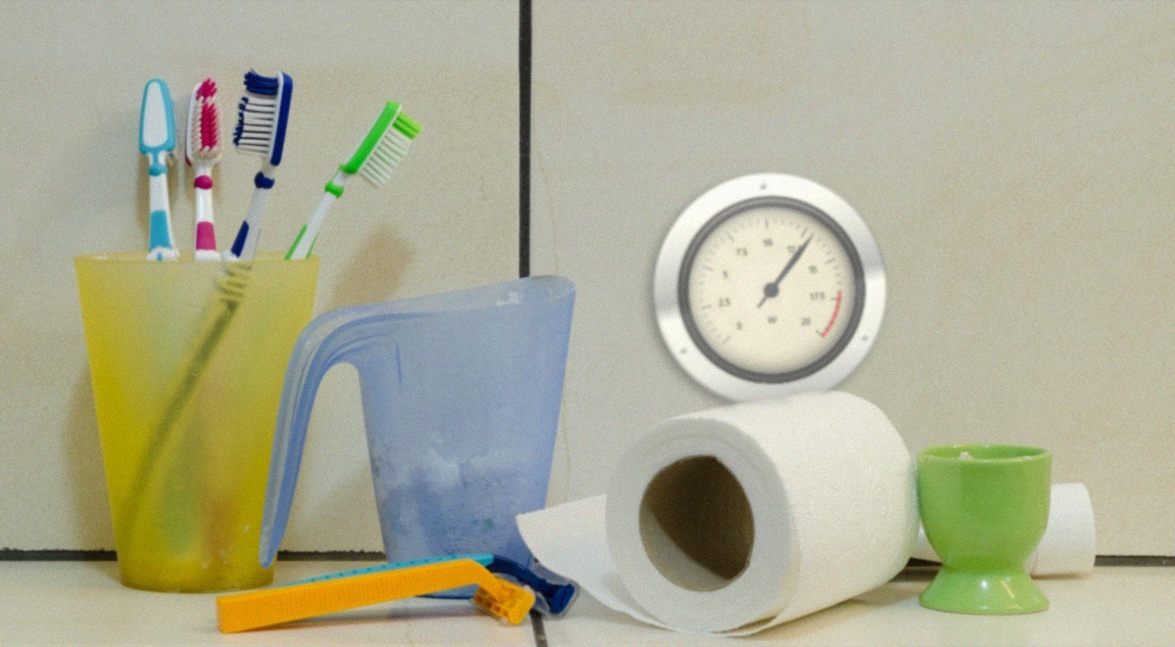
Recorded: 13 (kV)
